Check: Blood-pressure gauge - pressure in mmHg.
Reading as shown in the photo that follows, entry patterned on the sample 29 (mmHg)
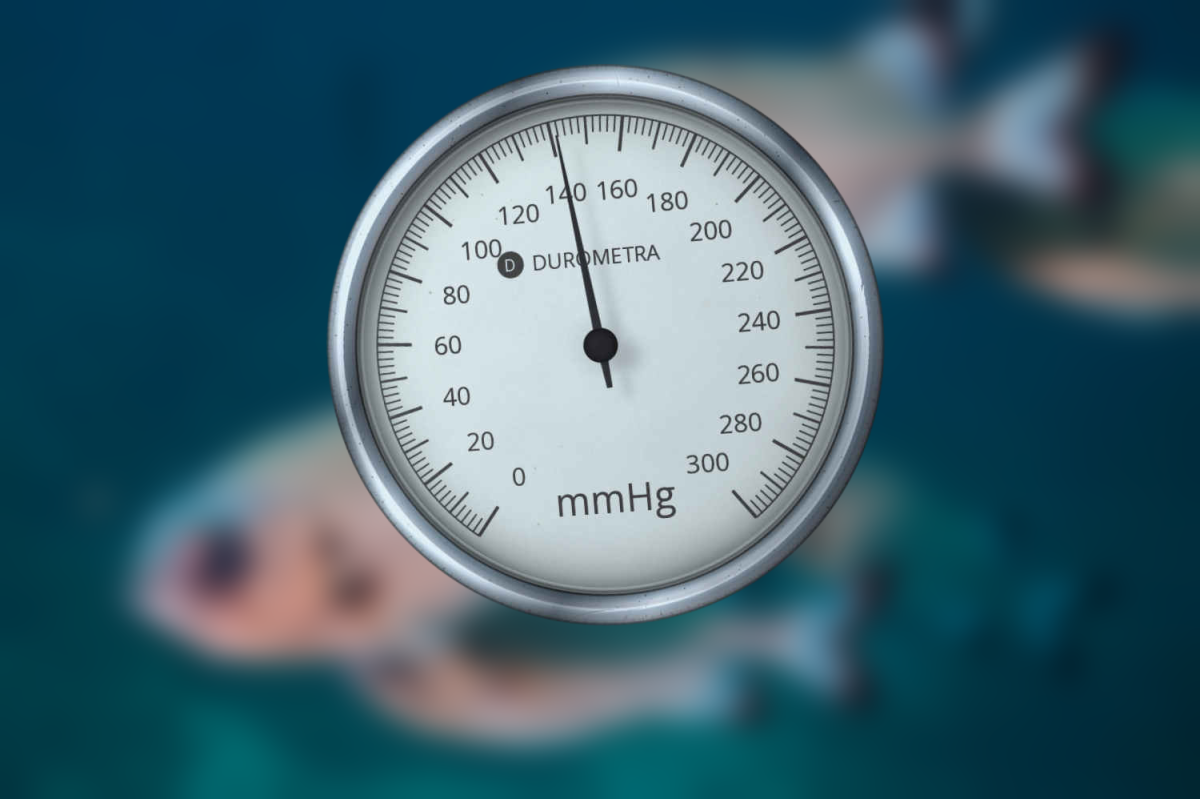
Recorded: 142 (mmHg)
